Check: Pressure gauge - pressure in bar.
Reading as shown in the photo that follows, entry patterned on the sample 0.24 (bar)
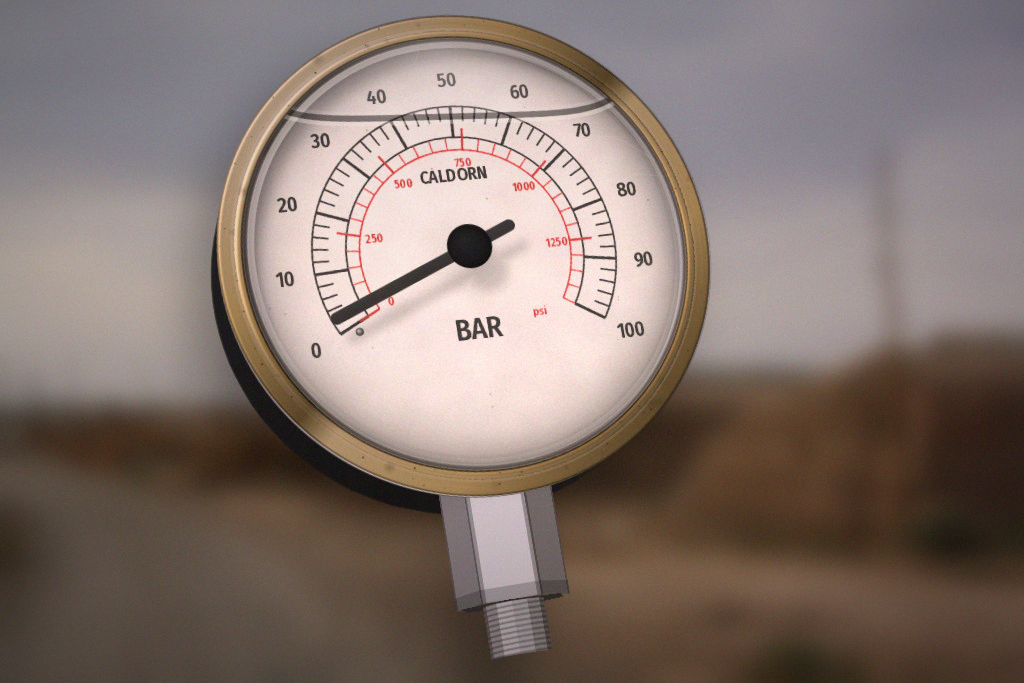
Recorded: 2 (bar)
